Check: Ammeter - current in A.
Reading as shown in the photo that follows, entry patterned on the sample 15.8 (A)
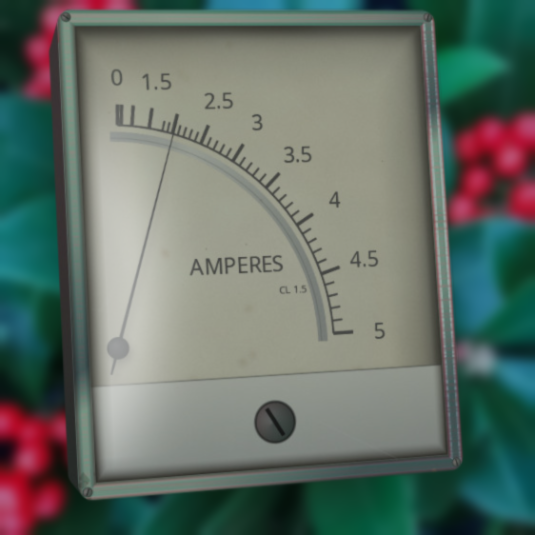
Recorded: 2 (A)
